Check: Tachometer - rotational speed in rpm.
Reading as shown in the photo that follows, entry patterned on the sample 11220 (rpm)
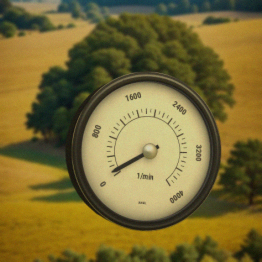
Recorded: 100 (rpm)
